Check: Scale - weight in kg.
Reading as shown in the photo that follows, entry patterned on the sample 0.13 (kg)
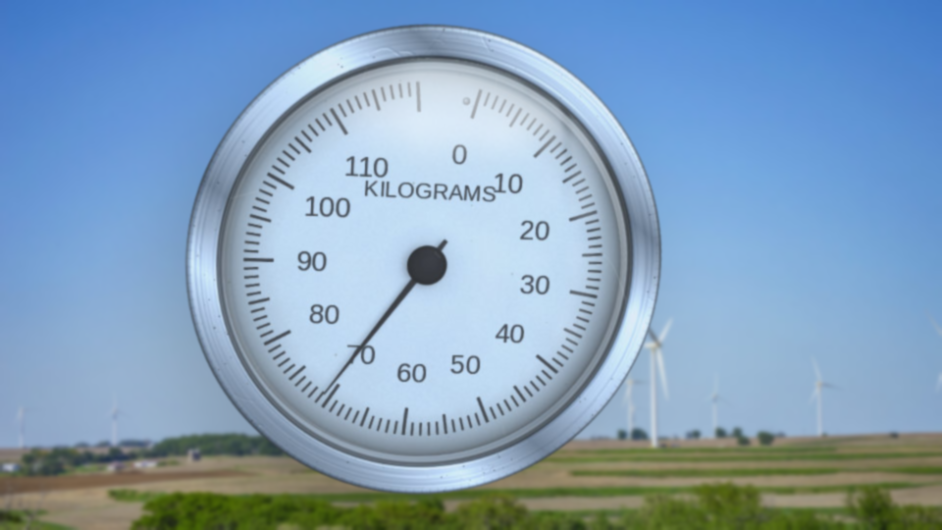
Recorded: 71 (kg)
